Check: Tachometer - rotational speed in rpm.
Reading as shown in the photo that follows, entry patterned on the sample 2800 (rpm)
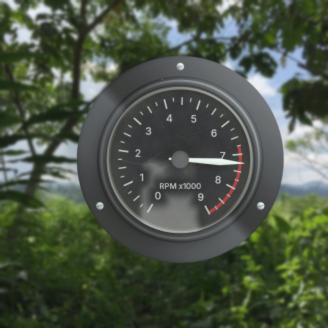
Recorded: 7250 (rpm)
